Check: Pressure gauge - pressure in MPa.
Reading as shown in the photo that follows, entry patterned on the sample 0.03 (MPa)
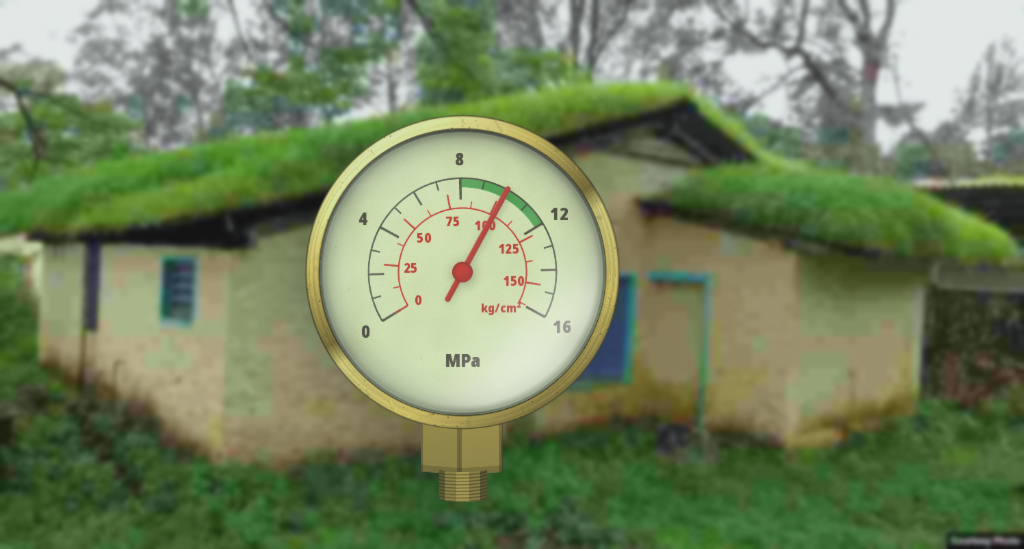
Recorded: 10 (MPa)
